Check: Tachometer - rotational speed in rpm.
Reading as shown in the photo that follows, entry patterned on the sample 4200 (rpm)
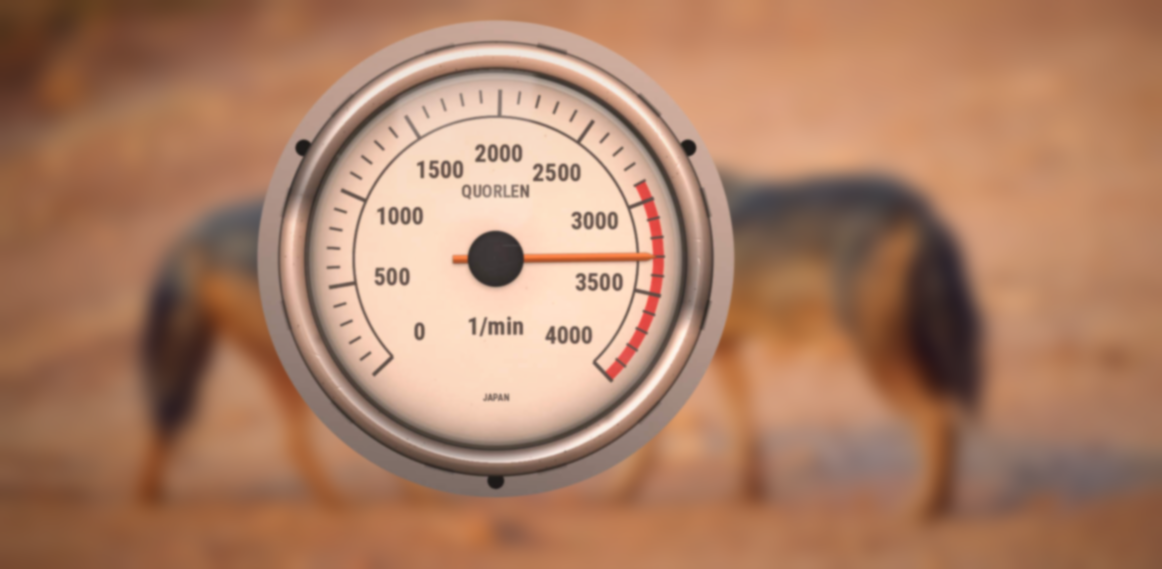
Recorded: 3300 (rpm)
